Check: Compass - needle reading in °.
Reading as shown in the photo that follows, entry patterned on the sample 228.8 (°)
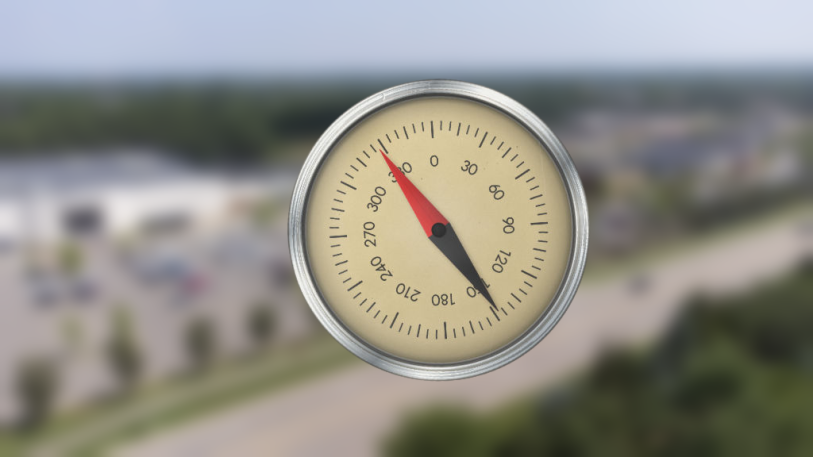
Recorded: 327.5 (°)
